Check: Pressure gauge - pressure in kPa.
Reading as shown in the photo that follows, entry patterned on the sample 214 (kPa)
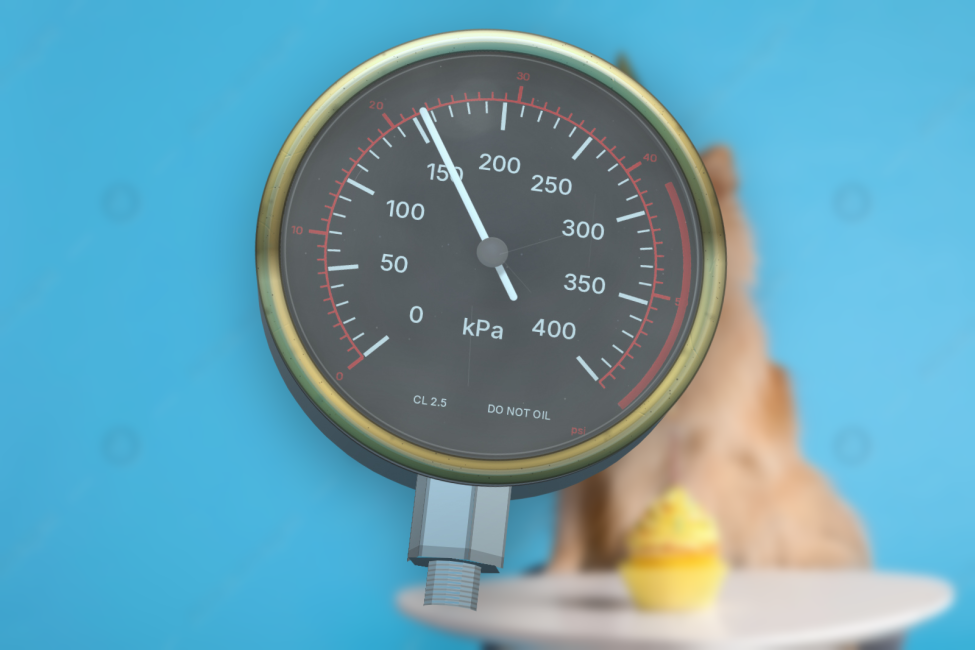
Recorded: 155 (kPa)
